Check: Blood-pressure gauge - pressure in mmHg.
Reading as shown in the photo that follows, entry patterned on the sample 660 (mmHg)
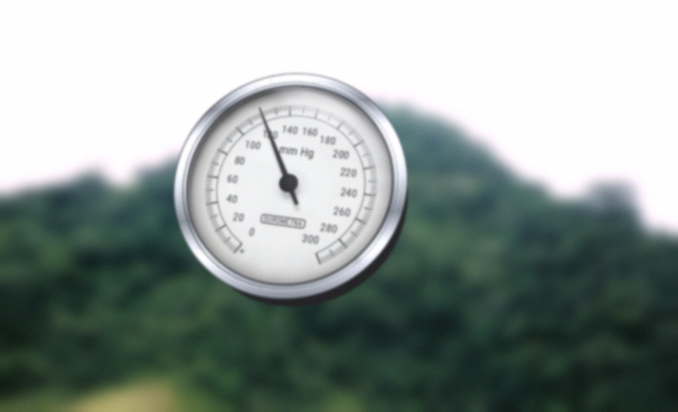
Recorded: 120 (mmHg)
